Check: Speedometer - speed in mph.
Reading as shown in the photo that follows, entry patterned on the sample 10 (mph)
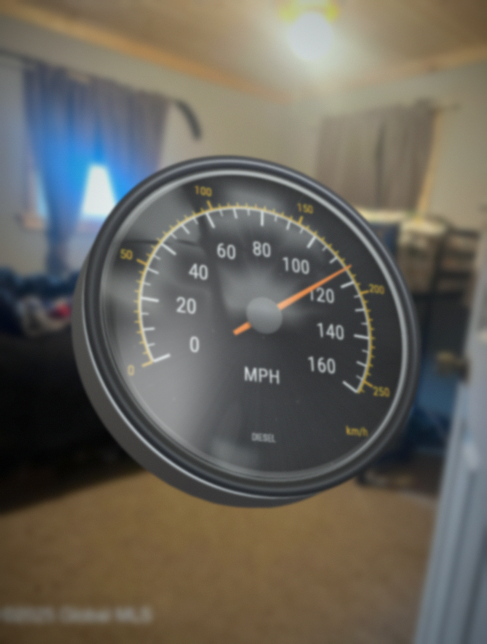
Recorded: 115 (mph)
